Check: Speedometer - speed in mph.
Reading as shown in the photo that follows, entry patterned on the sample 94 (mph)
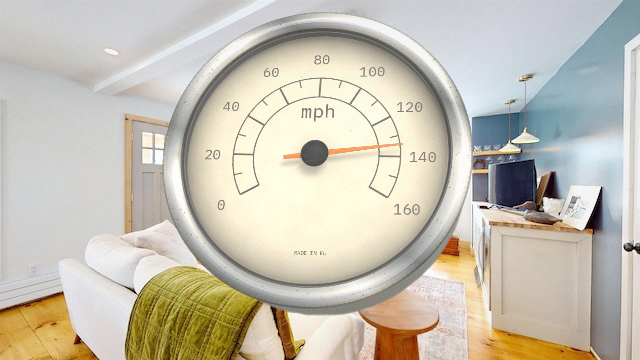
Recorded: 135 (mph)
